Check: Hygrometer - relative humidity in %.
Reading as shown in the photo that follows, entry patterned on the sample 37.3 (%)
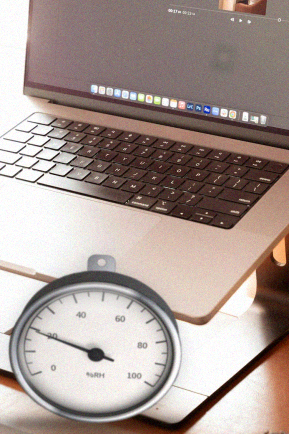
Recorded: 20 (%)
